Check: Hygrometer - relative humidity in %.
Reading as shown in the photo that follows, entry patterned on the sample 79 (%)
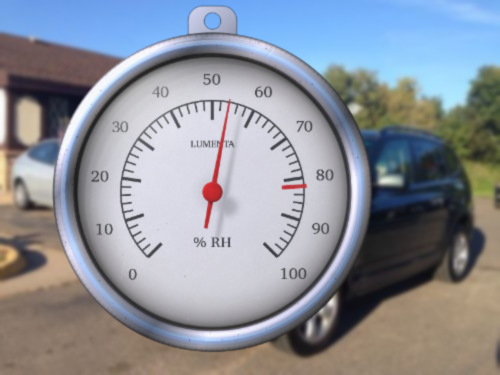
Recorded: 54 (%)
